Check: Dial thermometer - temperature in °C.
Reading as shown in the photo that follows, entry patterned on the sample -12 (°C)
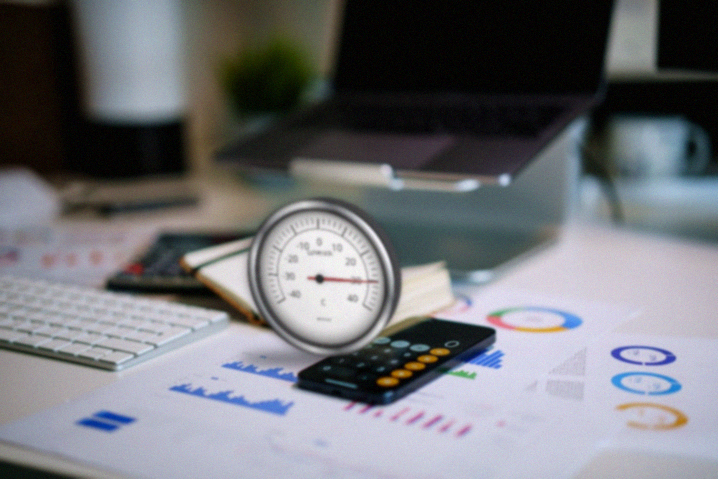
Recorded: 30 (°C)
